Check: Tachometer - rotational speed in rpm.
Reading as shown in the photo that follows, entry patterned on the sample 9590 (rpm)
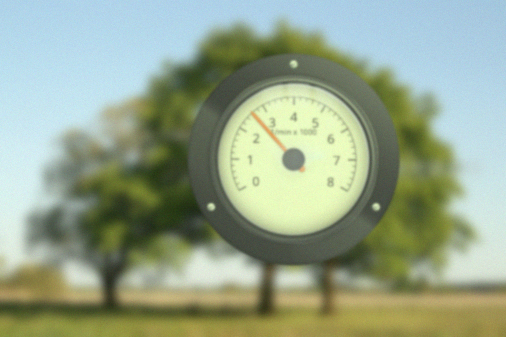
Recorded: 2600 (rpm)
